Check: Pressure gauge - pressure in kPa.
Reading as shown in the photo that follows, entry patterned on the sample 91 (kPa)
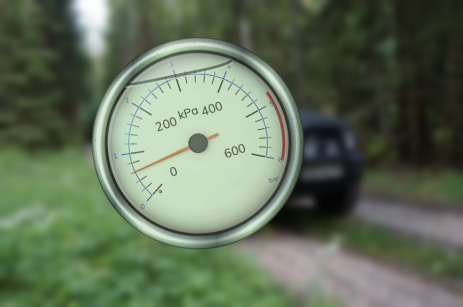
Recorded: 60 (kPa)
